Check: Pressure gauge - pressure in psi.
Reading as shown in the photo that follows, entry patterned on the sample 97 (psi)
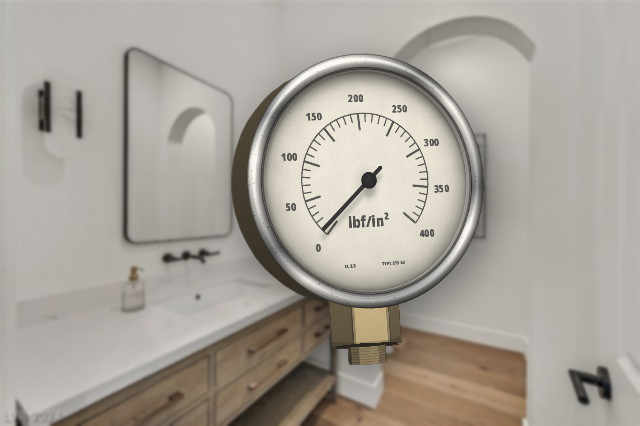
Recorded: 10 (psi)
